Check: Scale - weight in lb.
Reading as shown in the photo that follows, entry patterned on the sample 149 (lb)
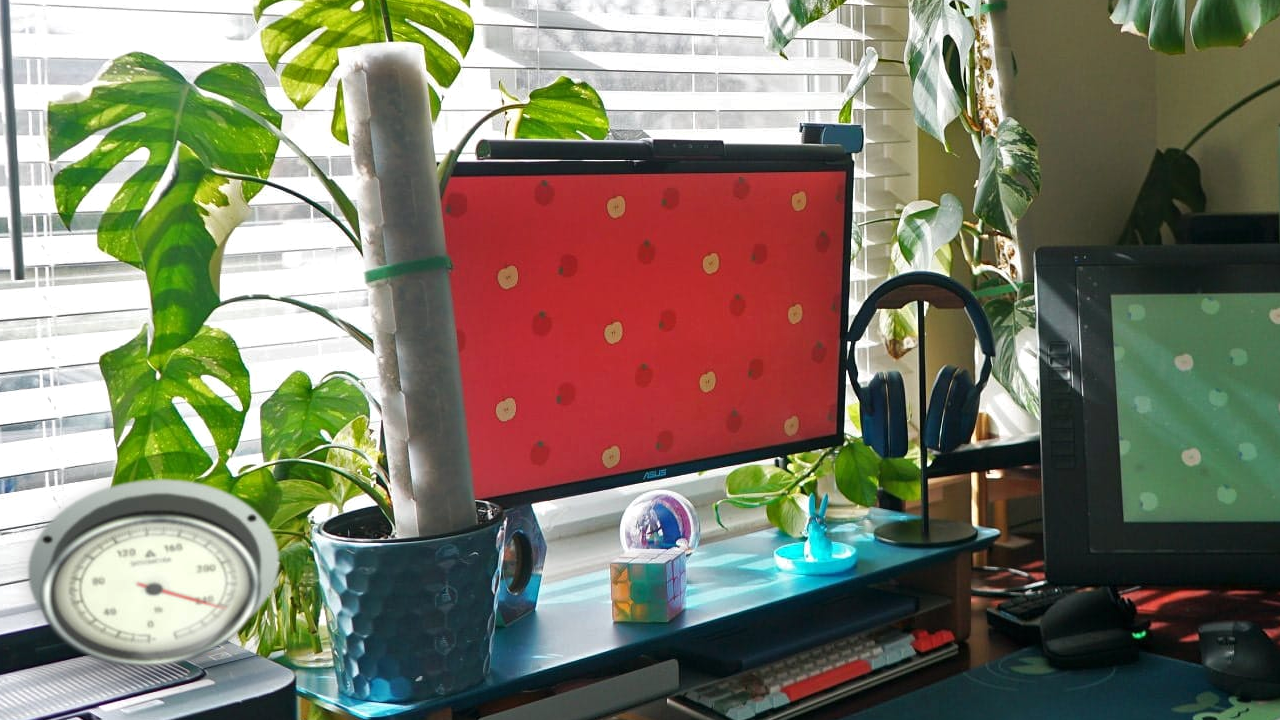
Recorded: 240 (lb)
